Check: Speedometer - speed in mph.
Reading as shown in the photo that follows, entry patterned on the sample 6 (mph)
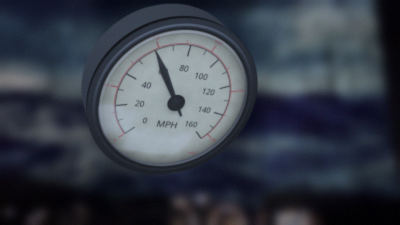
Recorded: 60 (mph)
